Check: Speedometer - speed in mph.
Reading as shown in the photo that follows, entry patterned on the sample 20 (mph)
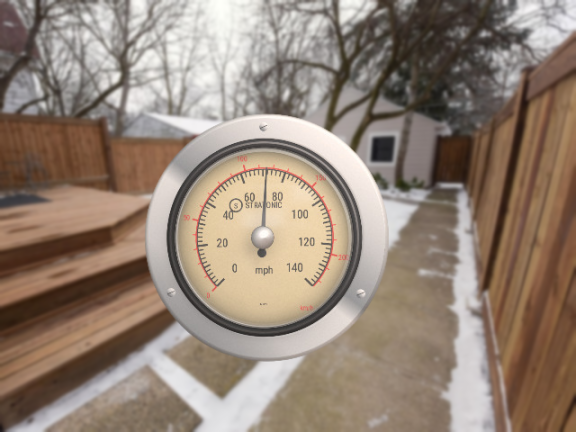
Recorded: 72 (mph)
